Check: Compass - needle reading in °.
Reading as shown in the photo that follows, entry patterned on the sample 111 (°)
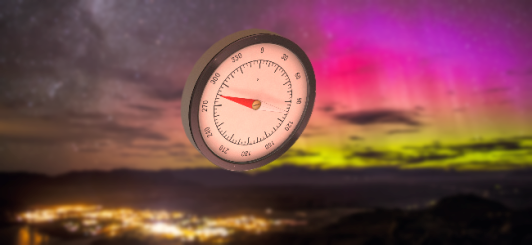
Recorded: 285 (°)
